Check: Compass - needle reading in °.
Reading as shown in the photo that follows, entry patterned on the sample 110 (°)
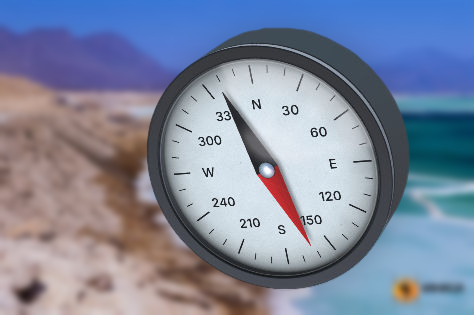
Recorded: 160 (°)
